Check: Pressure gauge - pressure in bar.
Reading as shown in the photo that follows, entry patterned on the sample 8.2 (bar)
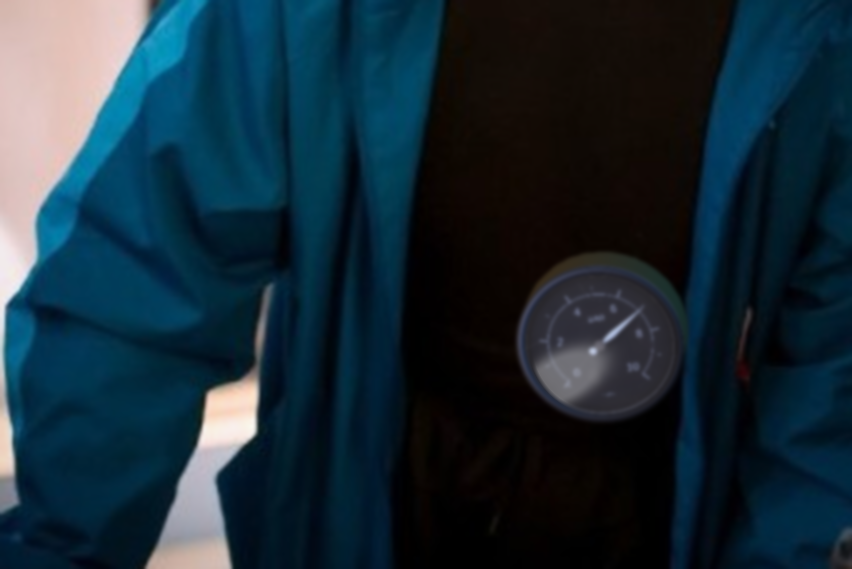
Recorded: 7 (bar)
